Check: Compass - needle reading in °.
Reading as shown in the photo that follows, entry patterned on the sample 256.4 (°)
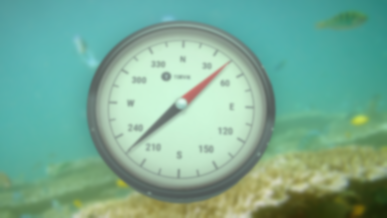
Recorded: 45 (°)
